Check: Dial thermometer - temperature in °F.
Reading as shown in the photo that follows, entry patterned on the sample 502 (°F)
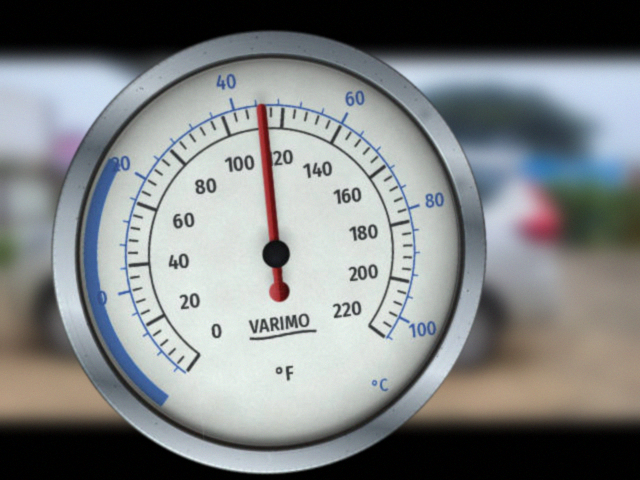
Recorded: 112 (°F)
